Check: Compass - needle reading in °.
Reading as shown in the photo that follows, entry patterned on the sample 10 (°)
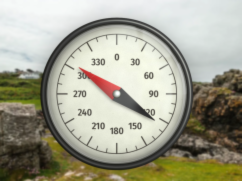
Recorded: 305 (°)
